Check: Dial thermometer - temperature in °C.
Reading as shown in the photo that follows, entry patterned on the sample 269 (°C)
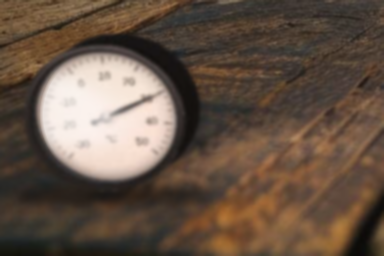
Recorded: 30 (°C)
